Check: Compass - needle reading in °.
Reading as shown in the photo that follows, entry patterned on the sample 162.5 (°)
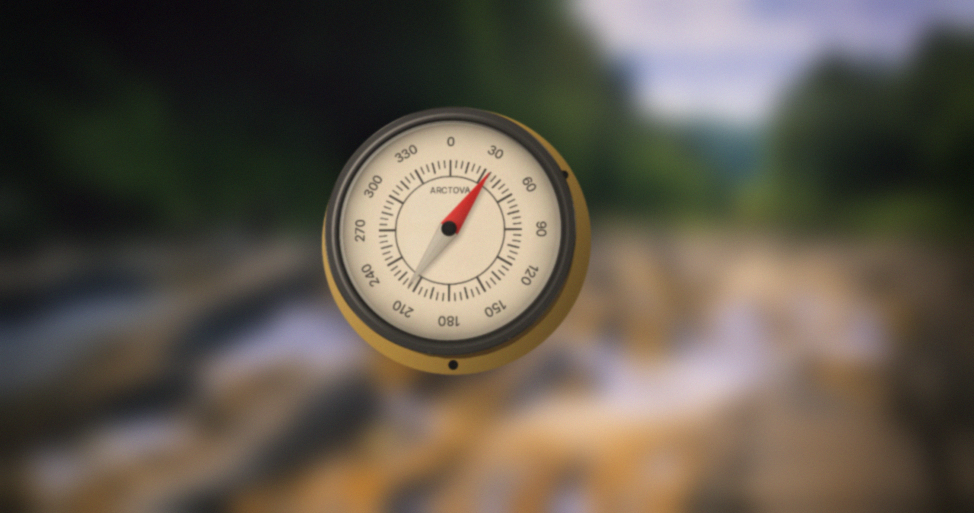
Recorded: 35 (°)
